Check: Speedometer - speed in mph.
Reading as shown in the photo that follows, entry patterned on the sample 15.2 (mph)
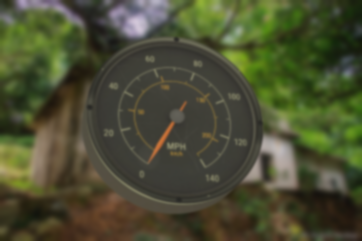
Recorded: 0 (mph)
